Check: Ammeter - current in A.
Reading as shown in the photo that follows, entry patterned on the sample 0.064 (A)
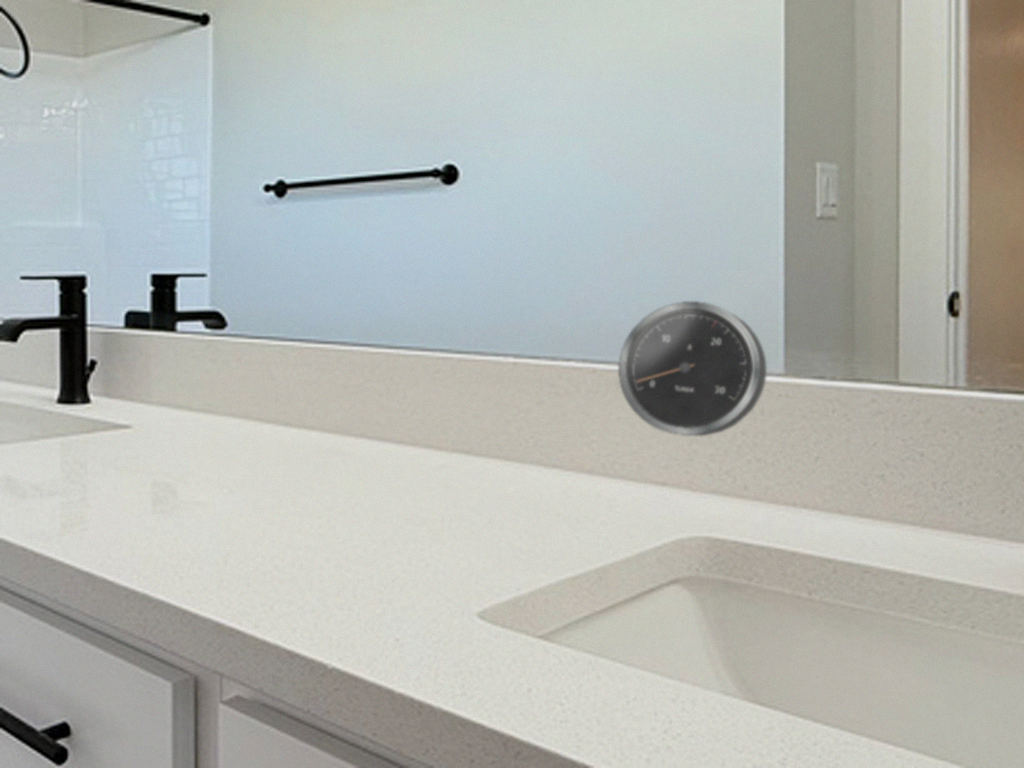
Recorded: 1 (A)
